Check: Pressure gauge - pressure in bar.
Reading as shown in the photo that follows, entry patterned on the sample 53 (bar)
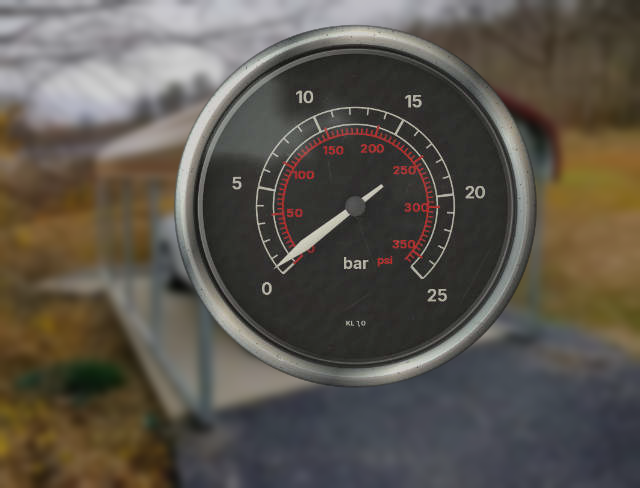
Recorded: 0.5 (bar)
